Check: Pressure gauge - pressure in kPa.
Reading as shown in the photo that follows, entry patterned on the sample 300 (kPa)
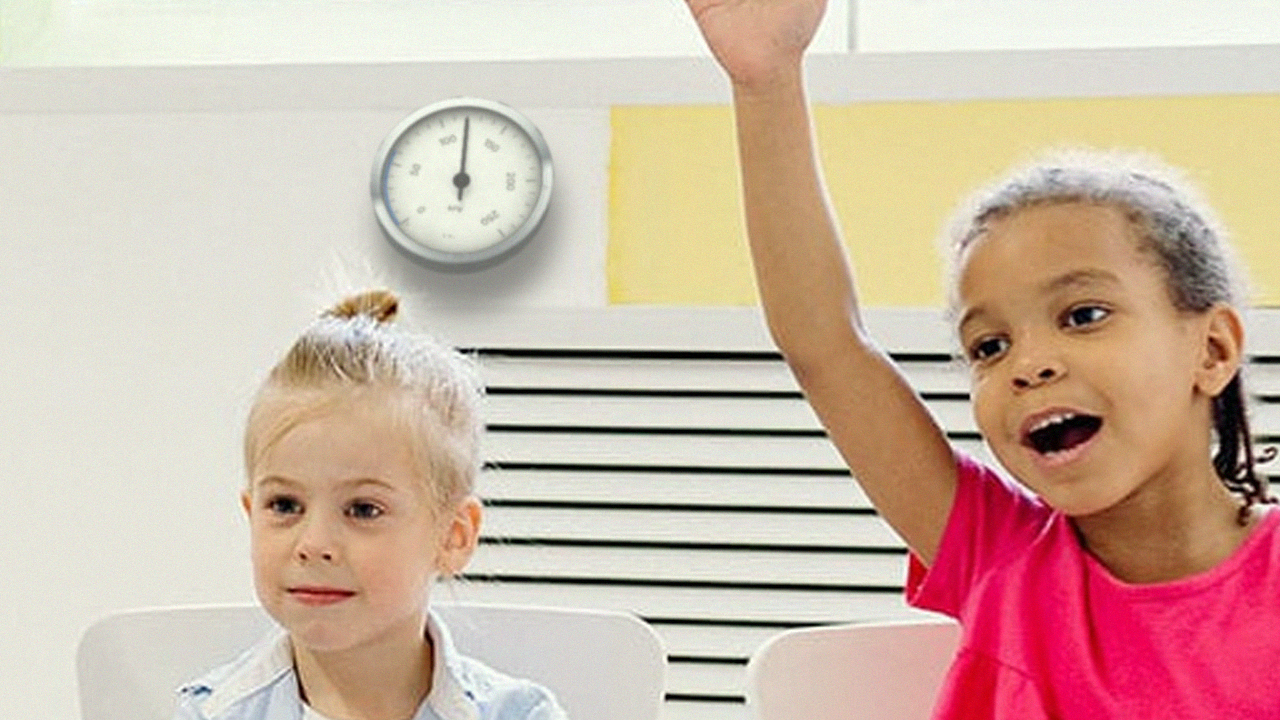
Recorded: 120 (kPa)
